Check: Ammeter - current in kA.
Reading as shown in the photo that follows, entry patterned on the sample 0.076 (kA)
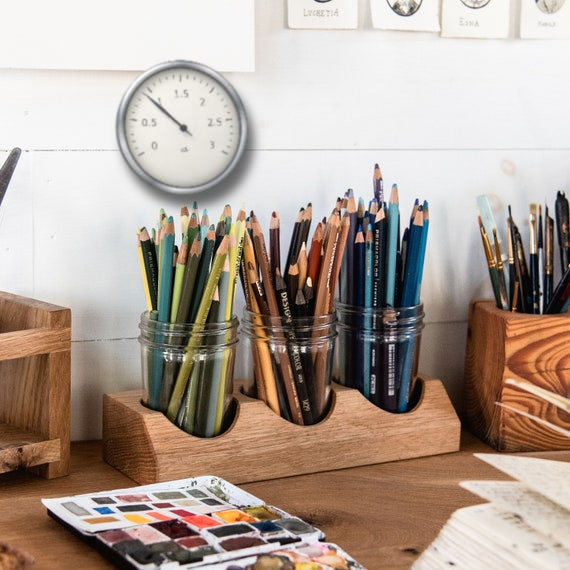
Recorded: 0.9 (kA)
